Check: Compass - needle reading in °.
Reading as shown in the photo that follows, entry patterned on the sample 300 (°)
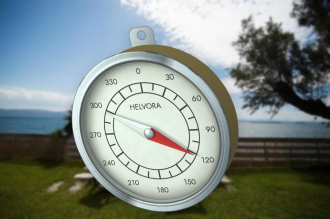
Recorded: 120 (°)
